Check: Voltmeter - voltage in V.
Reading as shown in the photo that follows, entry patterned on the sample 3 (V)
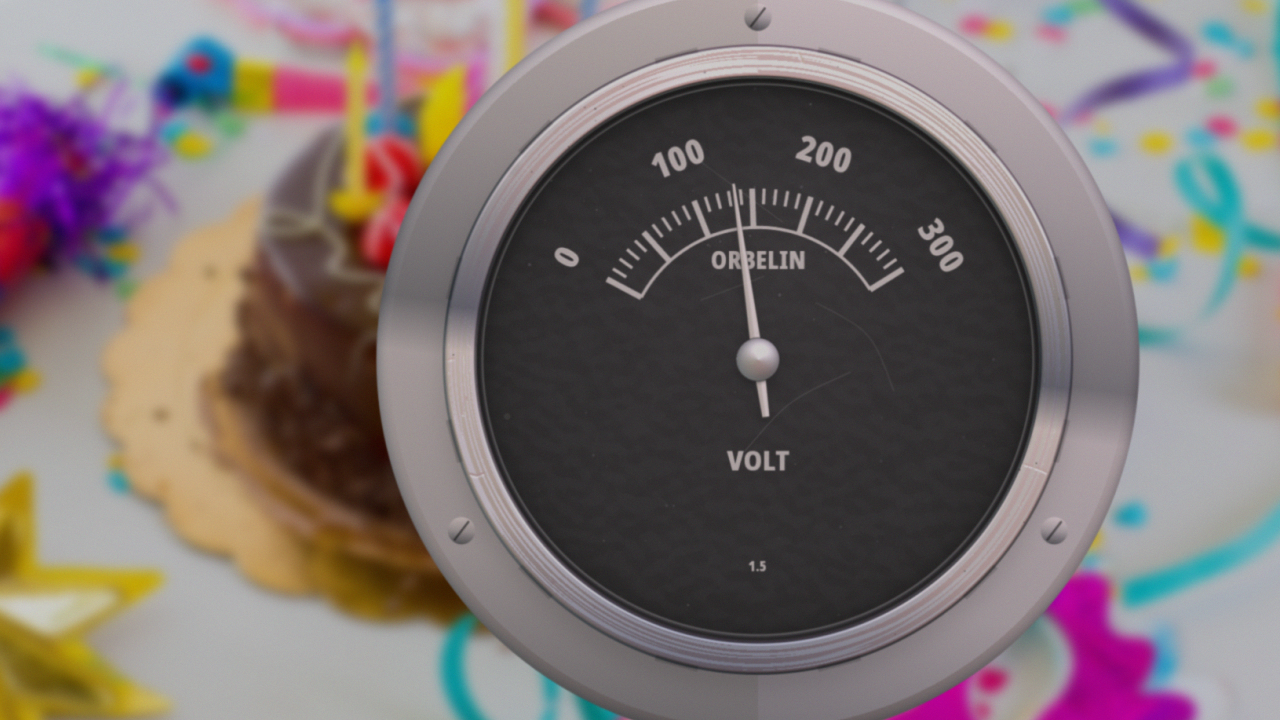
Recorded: 135 (V)
